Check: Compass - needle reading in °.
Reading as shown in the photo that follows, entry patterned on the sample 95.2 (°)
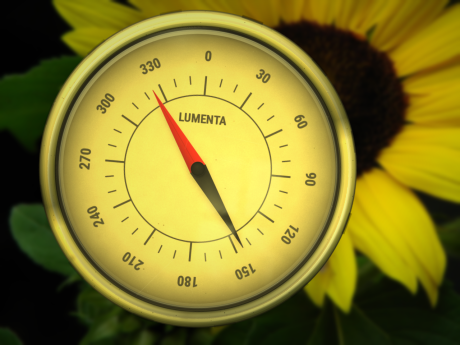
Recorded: 325 (°)
